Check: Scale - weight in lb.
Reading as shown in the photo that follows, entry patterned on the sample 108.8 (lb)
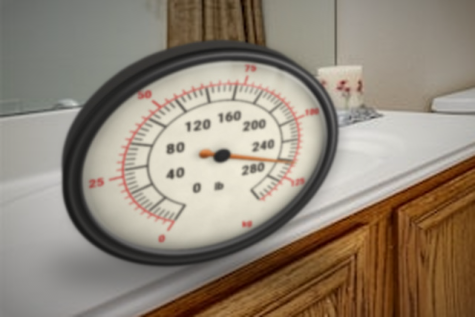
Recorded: 260 (lb)
